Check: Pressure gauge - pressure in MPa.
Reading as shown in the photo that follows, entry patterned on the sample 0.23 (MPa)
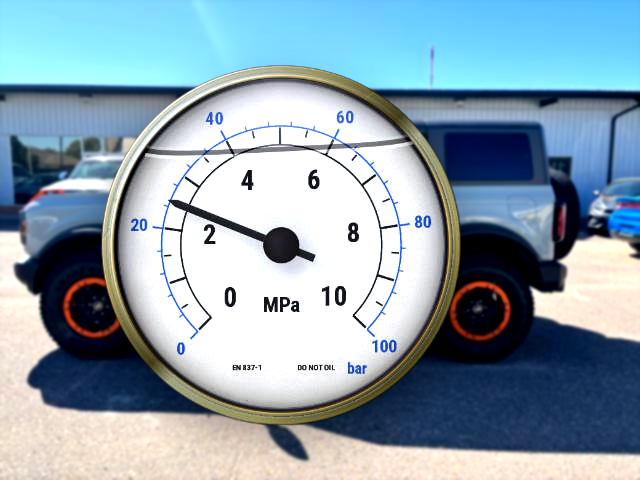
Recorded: 2.5 (MPa)
